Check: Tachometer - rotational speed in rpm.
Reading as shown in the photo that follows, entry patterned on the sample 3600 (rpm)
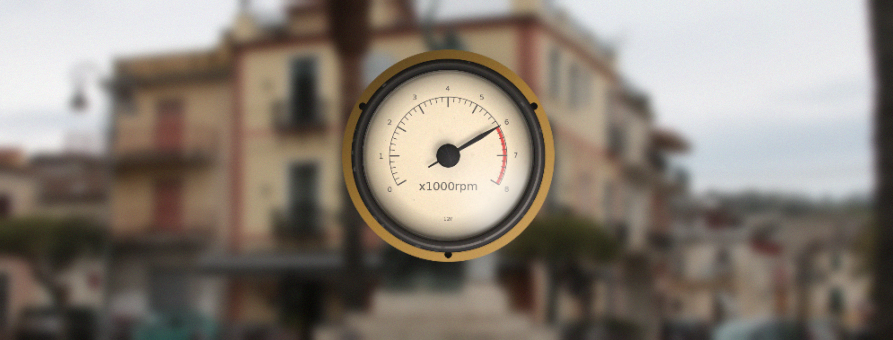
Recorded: 6000 (rpm)
